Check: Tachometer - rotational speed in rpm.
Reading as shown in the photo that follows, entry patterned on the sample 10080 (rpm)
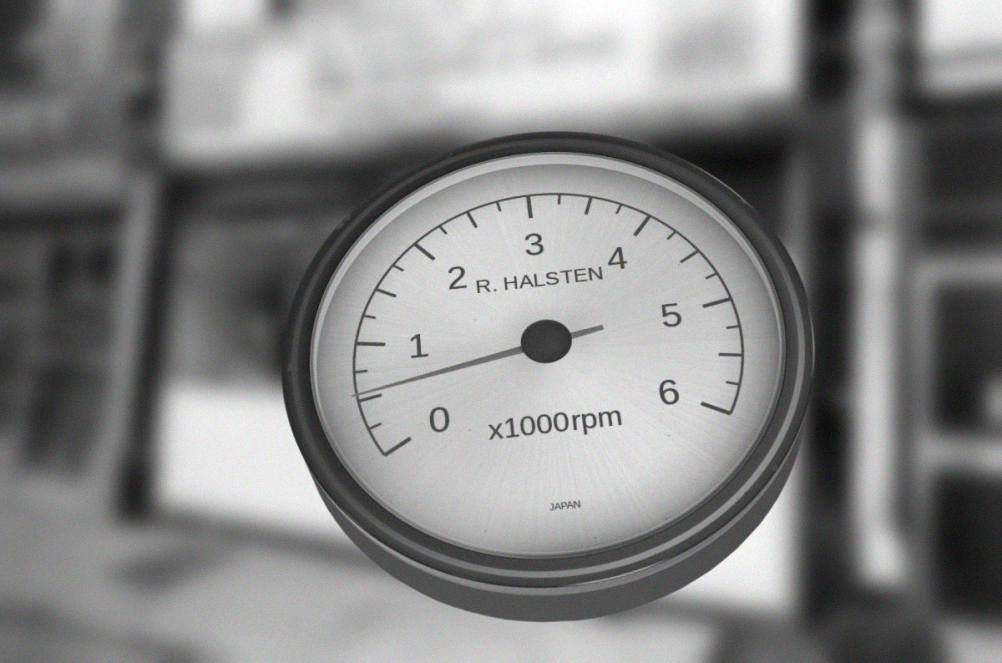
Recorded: 500 (rpm)
